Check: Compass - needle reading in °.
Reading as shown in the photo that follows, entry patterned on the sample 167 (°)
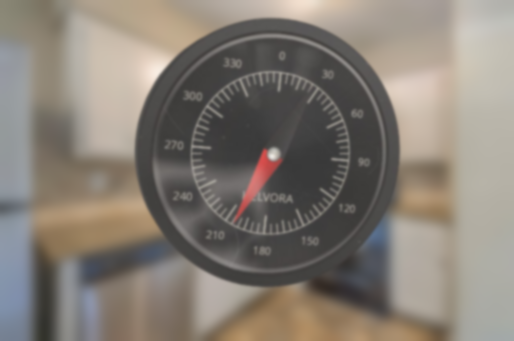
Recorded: 205 (°)
